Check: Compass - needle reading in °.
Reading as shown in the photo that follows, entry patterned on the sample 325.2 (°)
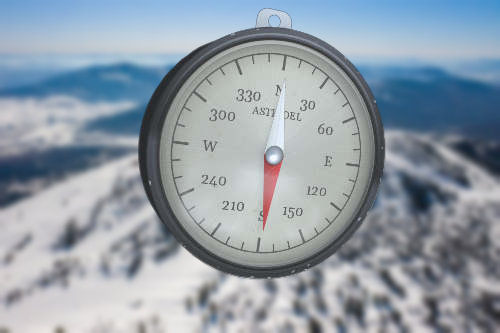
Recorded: 180 (°)
